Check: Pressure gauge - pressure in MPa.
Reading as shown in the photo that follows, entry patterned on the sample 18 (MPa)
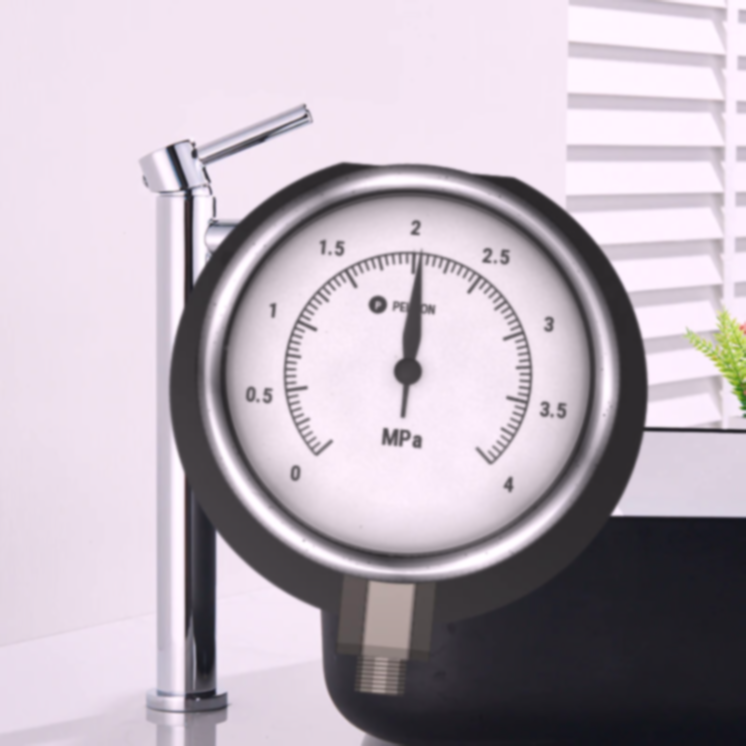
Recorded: 2.05 (MPa)
